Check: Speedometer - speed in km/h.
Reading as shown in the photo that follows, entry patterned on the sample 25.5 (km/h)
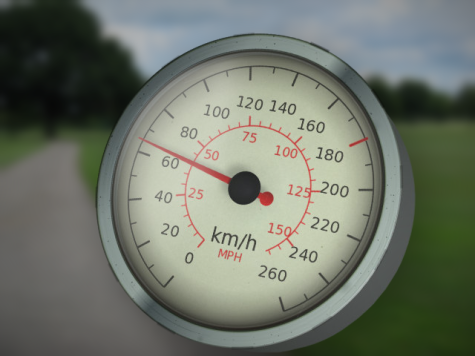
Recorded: 65 (km/h)
